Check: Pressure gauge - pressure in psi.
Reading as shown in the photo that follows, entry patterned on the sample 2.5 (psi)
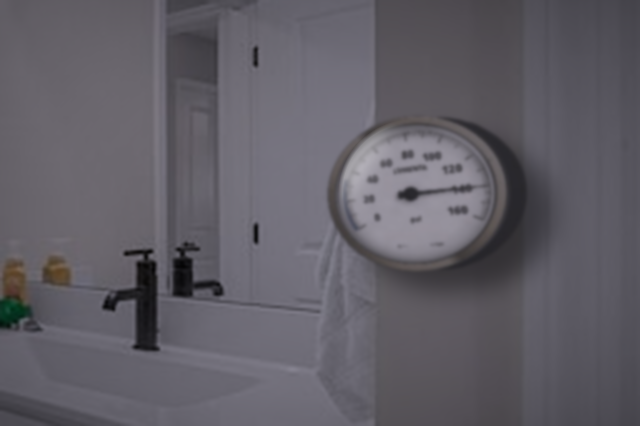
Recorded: 140 (psi)
